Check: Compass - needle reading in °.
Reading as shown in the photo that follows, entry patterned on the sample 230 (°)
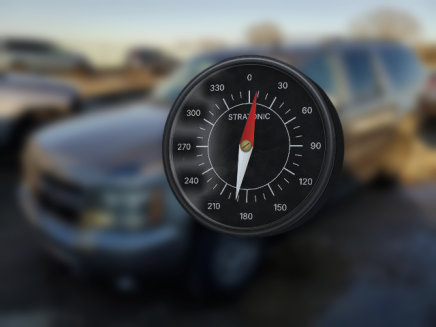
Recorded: 10 (°)
